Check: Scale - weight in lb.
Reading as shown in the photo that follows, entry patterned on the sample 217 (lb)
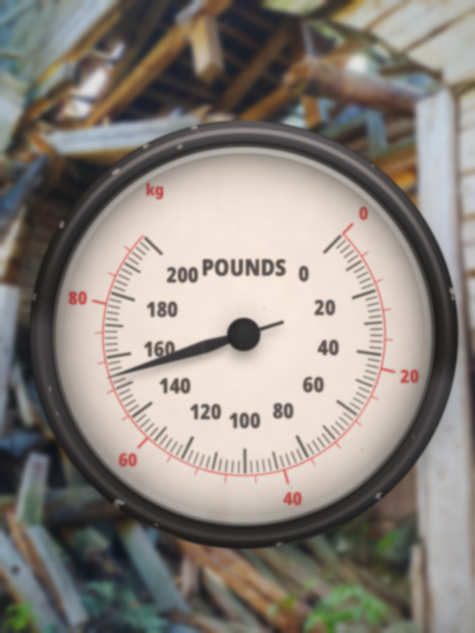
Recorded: 154 (lb)
